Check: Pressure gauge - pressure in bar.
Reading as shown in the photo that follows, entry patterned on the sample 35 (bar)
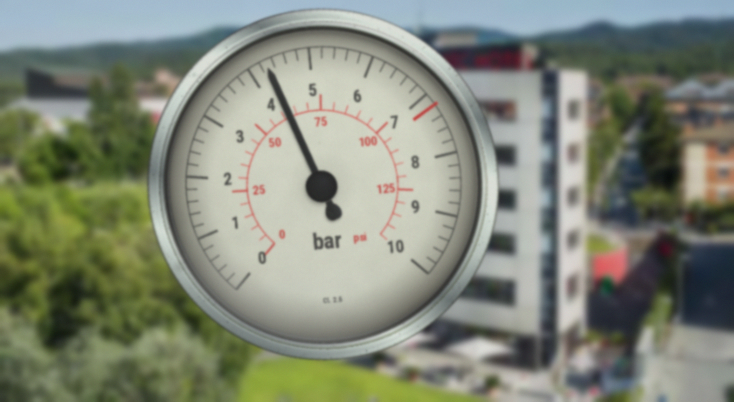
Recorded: 4.3 (bar)
